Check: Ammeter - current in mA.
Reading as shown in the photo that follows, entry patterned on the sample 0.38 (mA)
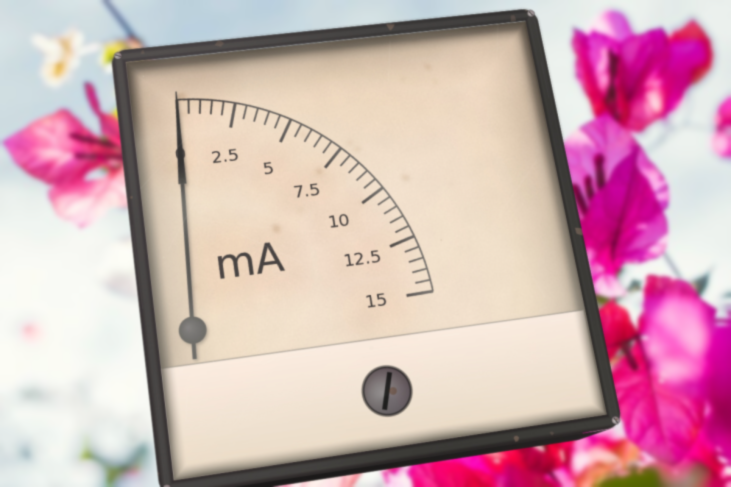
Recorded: 0 (mA)
